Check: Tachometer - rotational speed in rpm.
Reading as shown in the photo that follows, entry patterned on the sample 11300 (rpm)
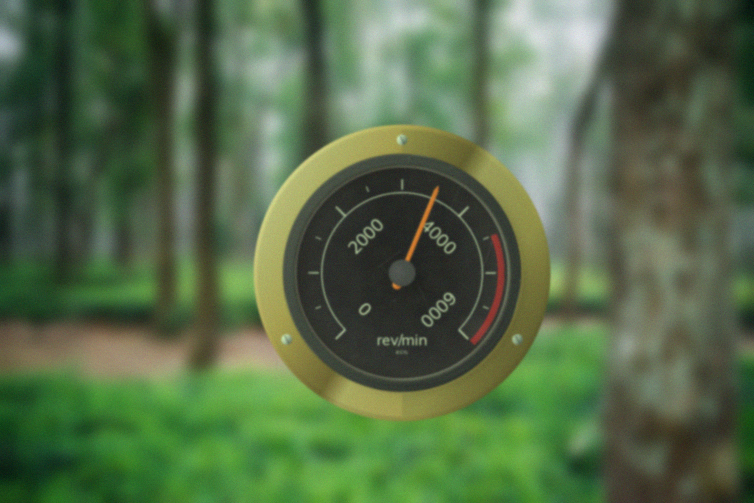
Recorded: 3500 (rpm)
